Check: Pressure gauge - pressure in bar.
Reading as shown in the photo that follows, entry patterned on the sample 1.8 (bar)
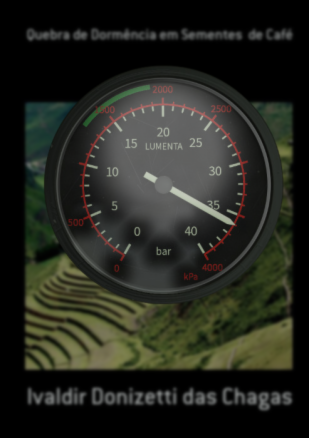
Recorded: 36 (bar)
